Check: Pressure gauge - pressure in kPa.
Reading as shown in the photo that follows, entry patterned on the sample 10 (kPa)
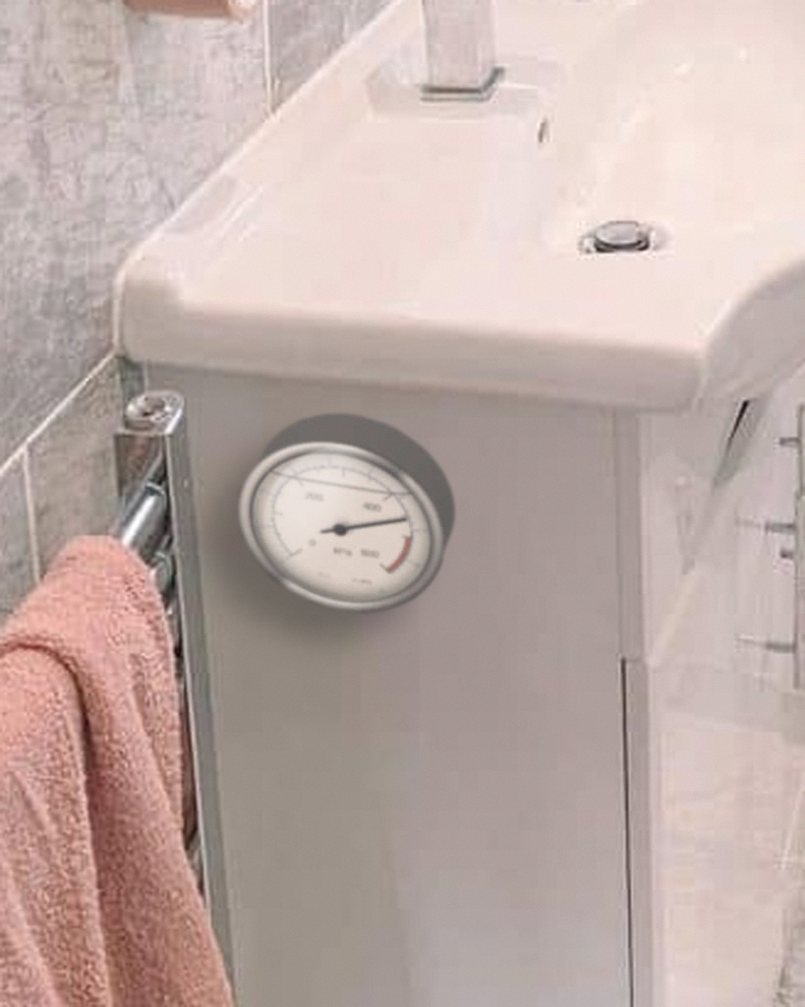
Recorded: 450 (kPa)
